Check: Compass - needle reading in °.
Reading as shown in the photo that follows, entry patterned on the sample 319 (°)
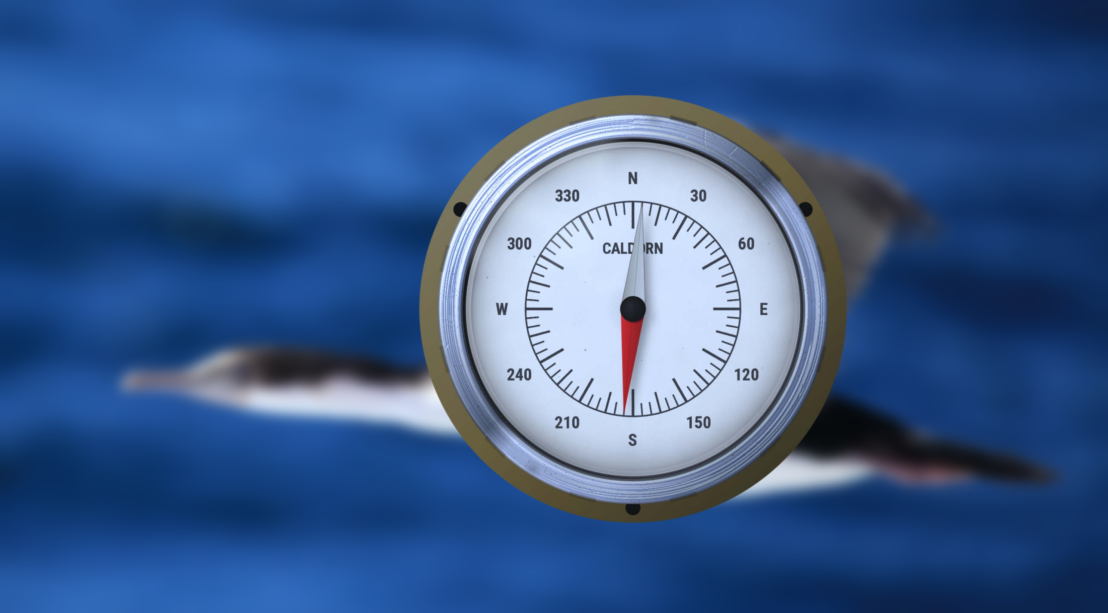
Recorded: 185 (°)
